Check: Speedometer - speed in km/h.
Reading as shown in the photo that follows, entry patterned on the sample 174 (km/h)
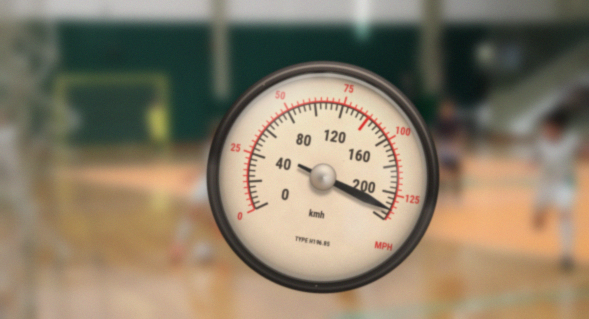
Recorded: 212 (km/h)
